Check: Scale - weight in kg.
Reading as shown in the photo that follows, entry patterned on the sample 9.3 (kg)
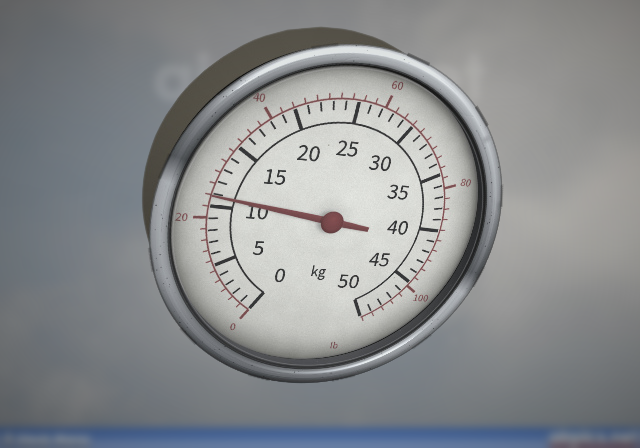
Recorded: 11 (kg)
